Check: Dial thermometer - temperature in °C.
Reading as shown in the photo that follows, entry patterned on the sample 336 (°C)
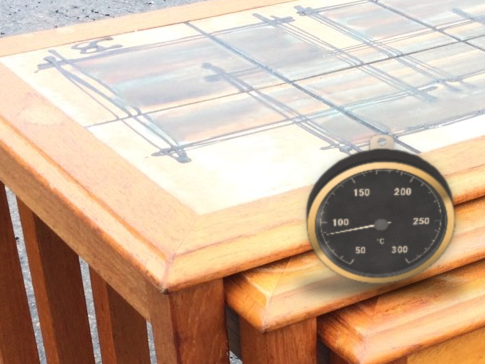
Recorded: 90 (°C)
